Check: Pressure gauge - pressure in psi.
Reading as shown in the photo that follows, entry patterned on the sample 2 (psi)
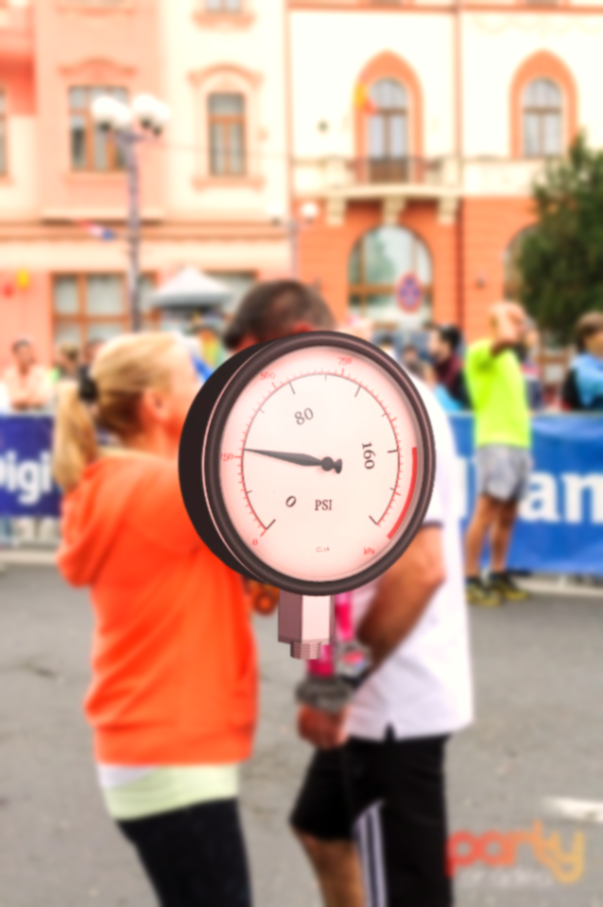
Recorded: 40 (psi)
